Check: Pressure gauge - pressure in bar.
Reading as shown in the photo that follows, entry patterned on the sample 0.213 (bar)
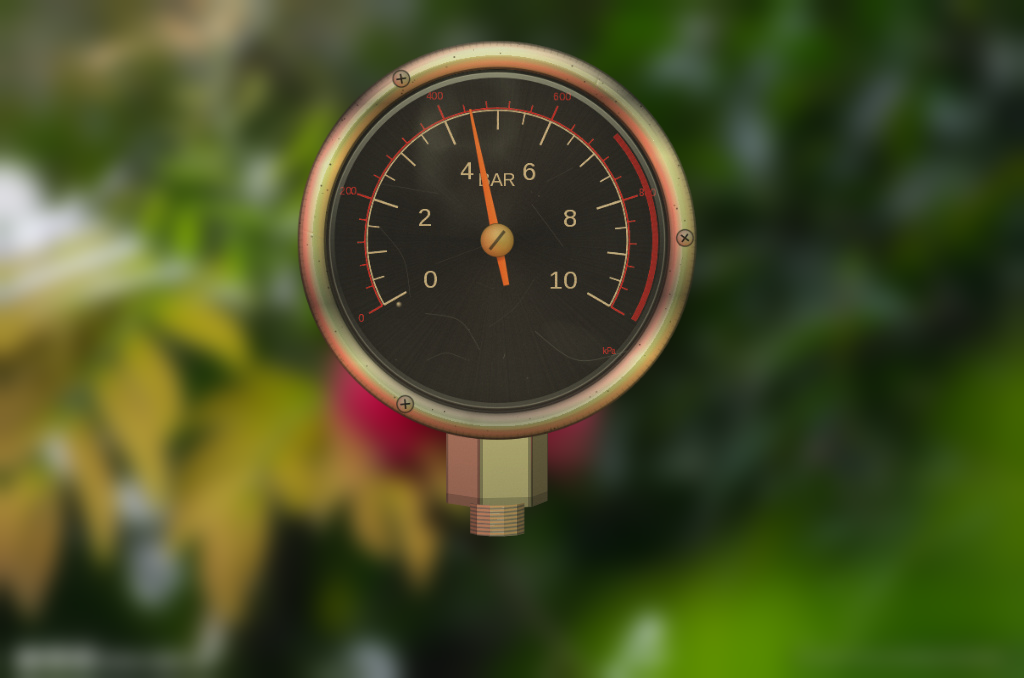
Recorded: 4.5 (bar)
